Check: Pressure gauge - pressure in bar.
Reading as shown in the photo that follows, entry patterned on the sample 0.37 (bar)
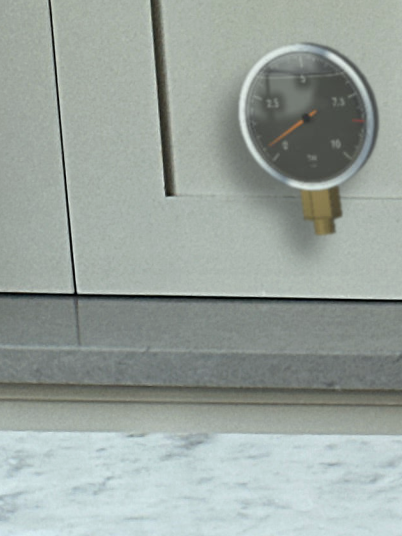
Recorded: 0.5 (bar)
